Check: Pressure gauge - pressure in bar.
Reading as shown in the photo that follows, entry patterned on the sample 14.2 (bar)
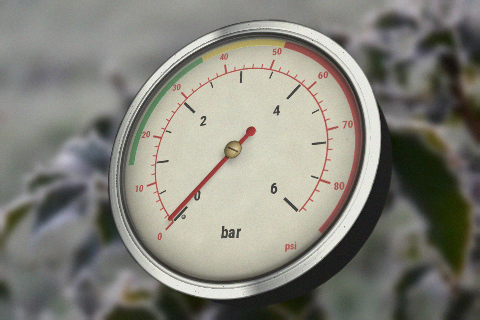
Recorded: 0 (bar)
